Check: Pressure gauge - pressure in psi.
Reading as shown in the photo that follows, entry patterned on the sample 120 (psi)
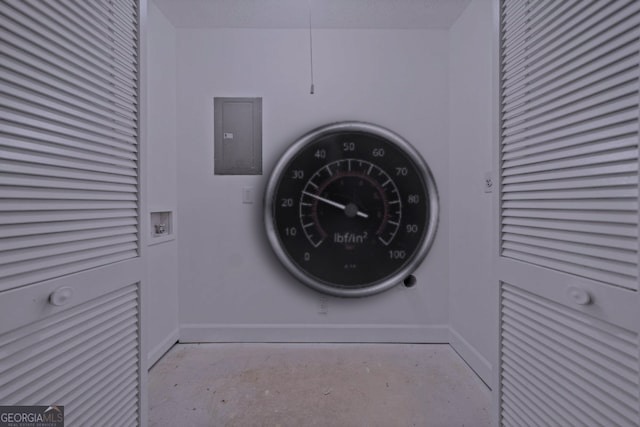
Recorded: 25 (psi)
